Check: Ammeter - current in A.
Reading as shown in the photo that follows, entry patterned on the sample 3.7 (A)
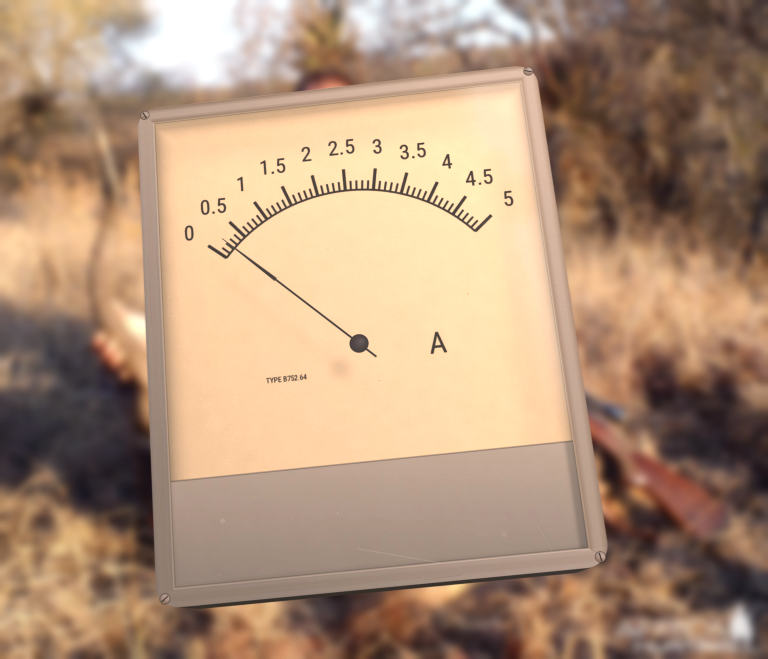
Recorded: 0.2 (A)
